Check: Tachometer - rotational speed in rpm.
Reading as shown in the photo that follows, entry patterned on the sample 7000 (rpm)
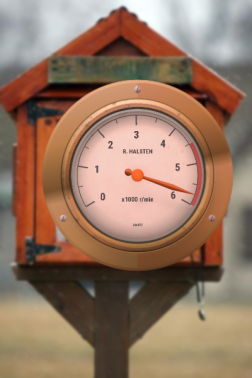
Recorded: 5750 (rpm)
